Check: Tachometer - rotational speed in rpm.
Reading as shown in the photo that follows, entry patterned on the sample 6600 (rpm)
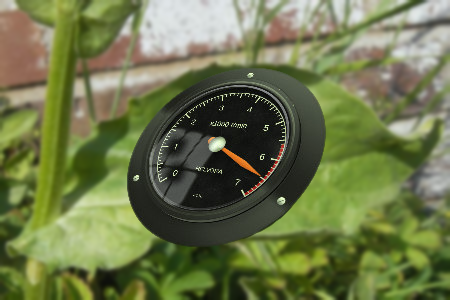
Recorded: 6500 (rpm)
